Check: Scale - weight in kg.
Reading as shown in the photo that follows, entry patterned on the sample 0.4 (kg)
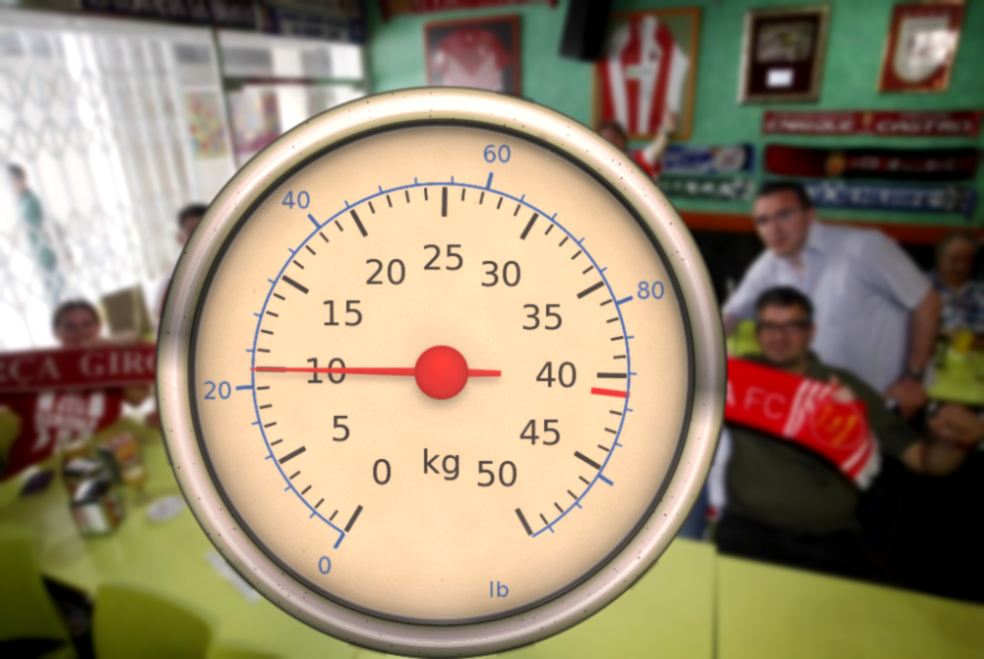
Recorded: 10 (kg)
